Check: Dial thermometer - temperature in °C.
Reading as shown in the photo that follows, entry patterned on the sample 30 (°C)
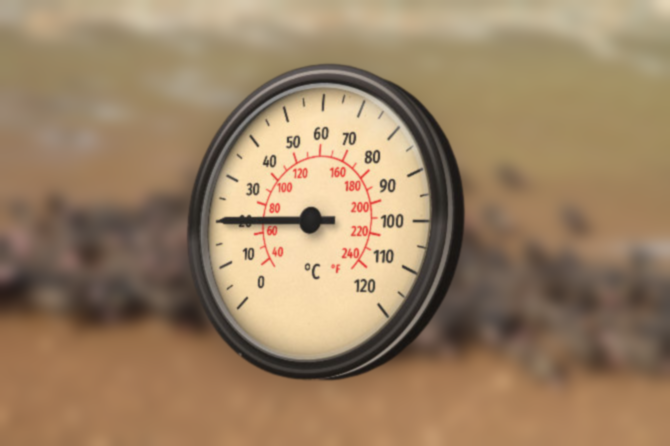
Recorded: 20 (°C)
